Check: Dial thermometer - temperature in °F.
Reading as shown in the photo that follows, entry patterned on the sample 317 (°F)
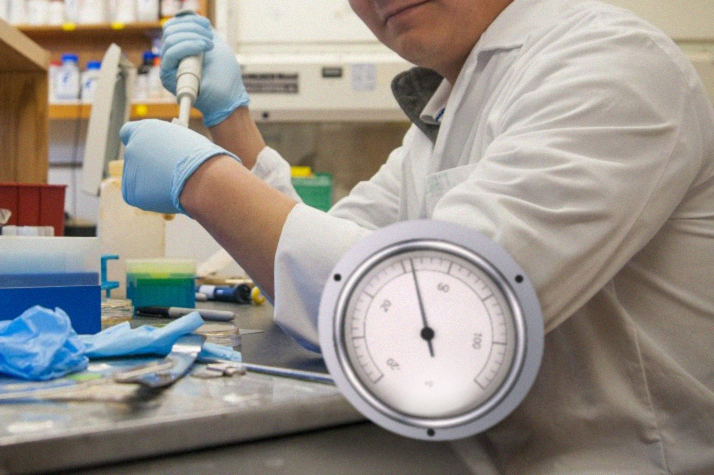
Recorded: 44 (°F)
